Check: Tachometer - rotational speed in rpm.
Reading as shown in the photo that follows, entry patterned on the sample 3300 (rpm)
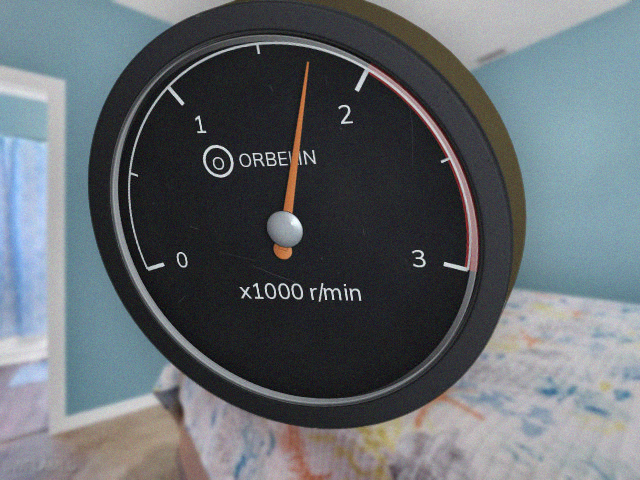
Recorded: 1750 (rpm)
